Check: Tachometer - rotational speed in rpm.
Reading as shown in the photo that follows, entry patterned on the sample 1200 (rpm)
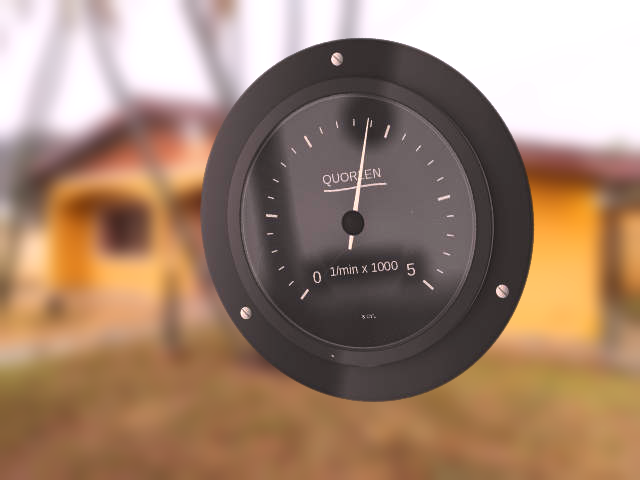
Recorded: 2800 (rpm)
